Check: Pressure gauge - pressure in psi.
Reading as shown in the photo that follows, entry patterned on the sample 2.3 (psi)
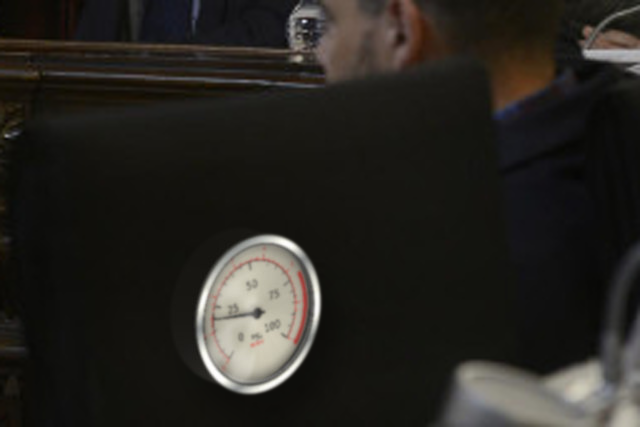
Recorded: 20 (psi)
